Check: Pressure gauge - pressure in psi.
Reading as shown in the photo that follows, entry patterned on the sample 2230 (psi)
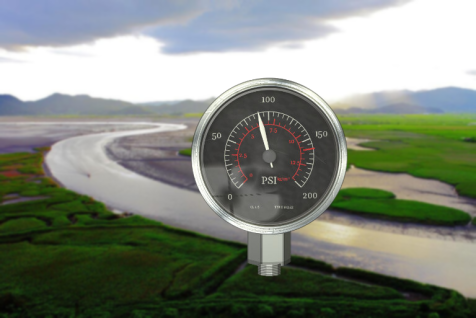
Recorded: 90 (psi)
